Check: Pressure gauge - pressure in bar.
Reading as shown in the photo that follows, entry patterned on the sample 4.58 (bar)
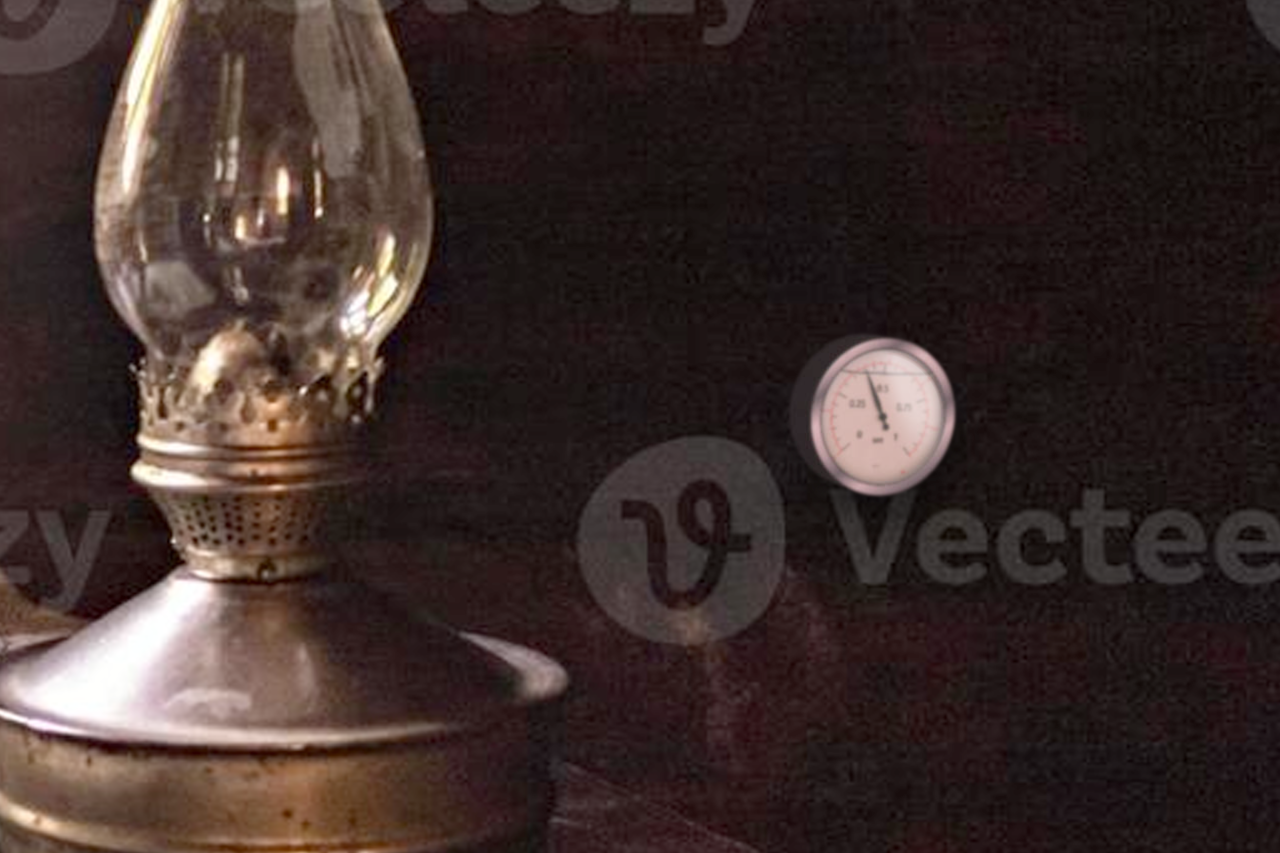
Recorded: 0.4 (bar)
